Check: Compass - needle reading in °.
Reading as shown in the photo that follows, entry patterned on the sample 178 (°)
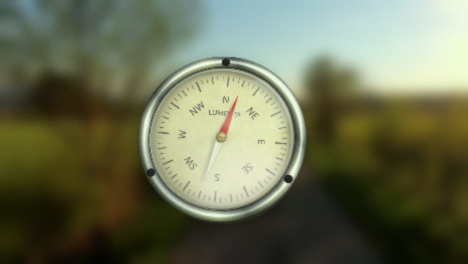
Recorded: 15 (°)
